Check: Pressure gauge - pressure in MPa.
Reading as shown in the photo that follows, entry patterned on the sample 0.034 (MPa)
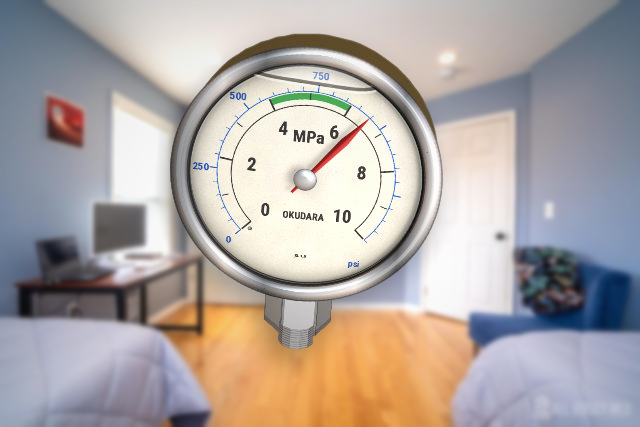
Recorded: 6.5 (MPa)
